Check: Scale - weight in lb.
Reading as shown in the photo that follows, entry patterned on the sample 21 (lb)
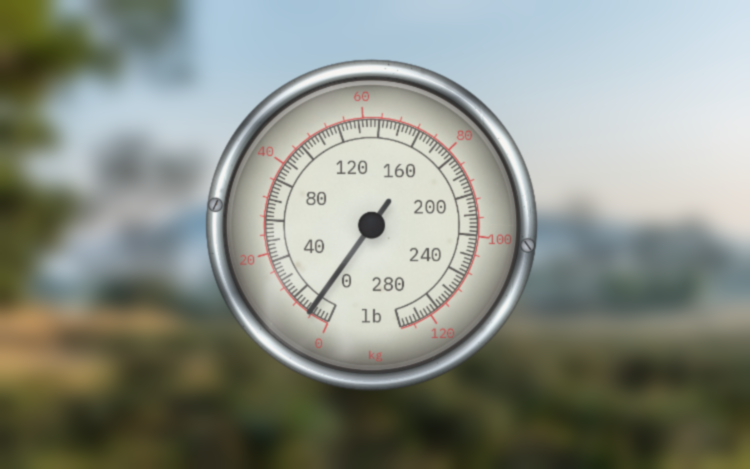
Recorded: 10 (lb)
